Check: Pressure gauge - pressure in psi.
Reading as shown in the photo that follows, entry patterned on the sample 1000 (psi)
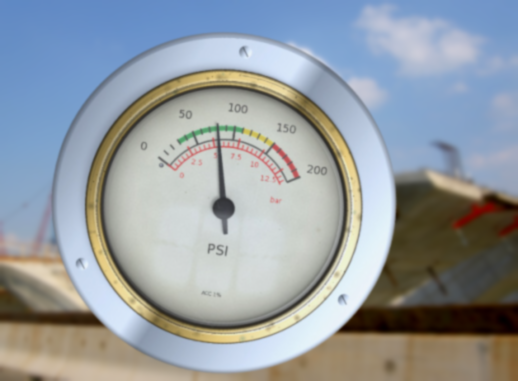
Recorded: 80 (psi)
